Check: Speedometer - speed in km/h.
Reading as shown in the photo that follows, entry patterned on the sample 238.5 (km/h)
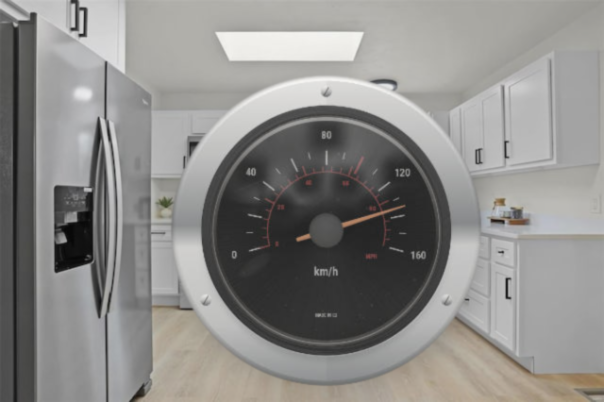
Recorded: 135 (km/h)
